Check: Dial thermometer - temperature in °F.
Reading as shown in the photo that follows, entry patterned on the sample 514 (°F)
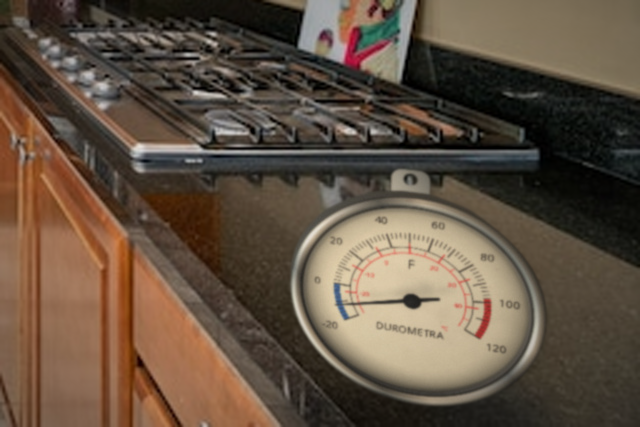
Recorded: -10 (°F)
